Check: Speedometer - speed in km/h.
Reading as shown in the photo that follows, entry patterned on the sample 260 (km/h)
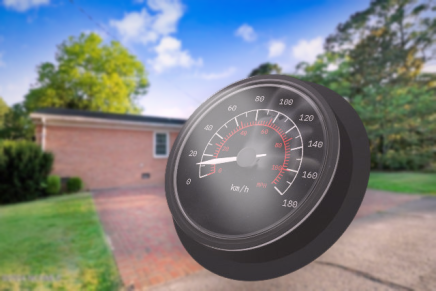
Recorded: 10 (km/h)
